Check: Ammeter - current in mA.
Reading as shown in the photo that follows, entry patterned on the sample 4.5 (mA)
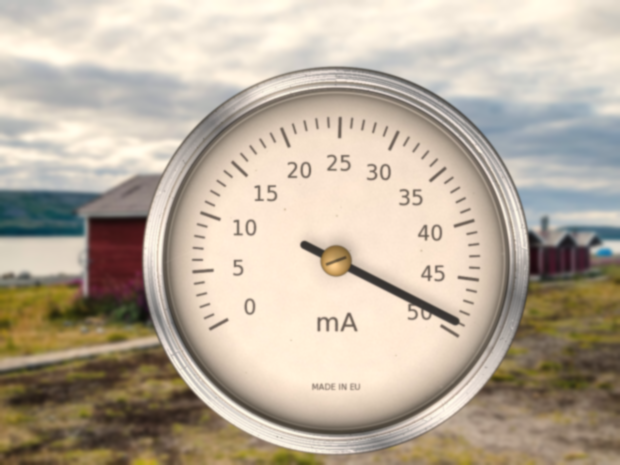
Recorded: 49 (mA)
